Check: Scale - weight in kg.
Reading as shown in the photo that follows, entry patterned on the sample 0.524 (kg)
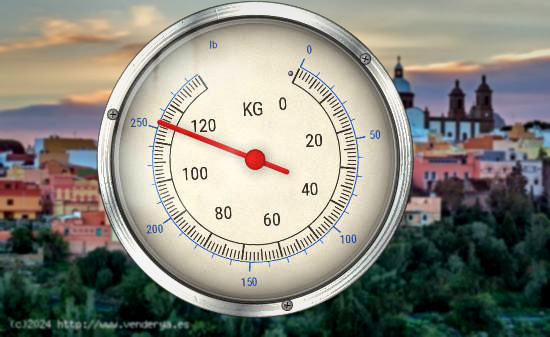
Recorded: 115 (kg)
